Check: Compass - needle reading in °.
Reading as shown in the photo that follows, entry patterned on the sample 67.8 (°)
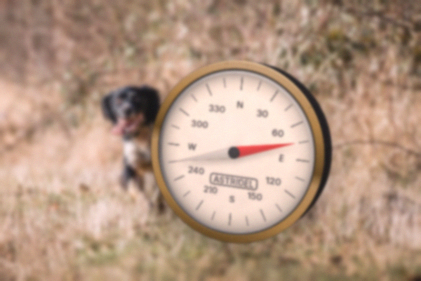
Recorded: 75 (°)
